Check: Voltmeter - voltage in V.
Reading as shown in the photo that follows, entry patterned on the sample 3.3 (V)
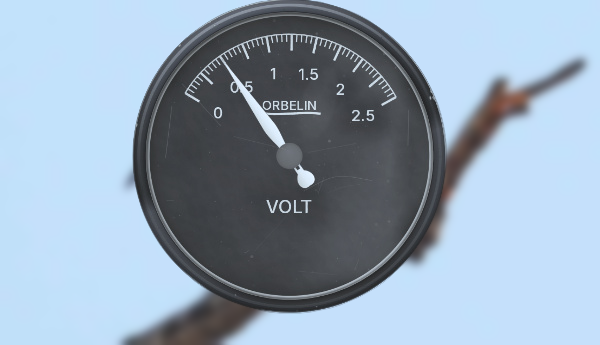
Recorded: 0.5 (V)
